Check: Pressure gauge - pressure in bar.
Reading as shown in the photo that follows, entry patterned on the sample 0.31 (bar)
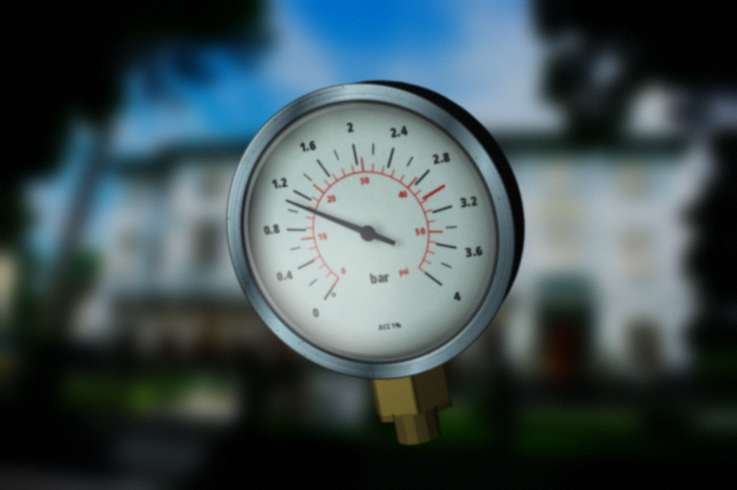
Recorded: 1.1 (bar)
